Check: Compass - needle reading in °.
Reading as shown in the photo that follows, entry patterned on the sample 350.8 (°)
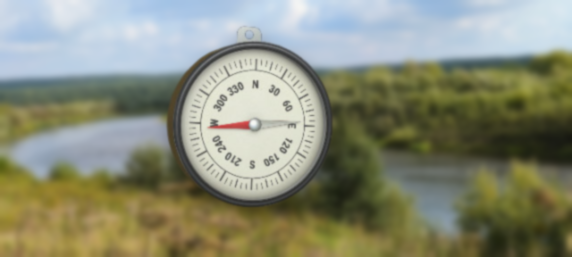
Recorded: 265 (°)
